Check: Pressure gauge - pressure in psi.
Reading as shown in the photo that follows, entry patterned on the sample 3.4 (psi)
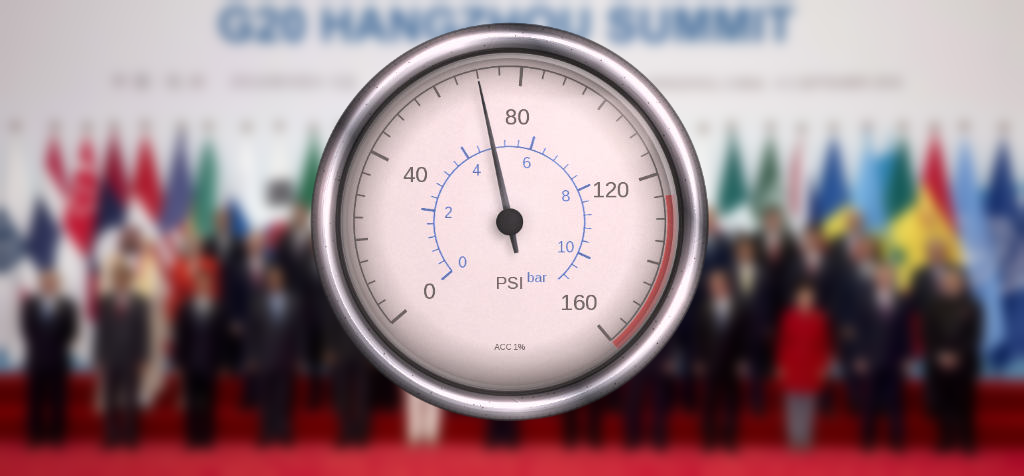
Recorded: 70 (psi)
